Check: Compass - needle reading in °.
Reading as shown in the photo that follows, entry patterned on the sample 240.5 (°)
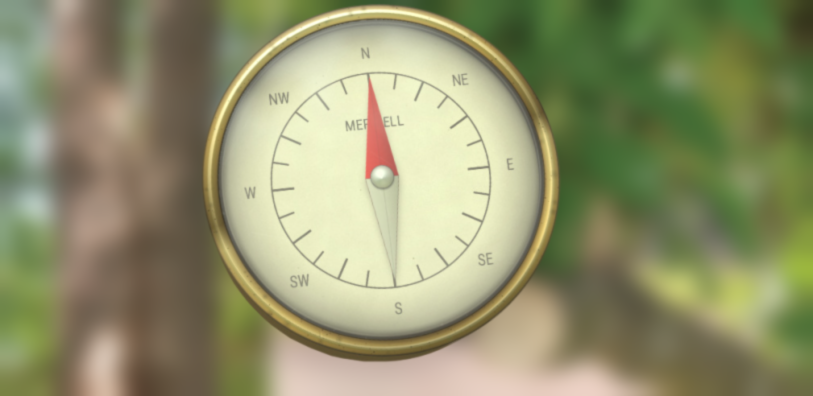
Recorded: 0 (°)
